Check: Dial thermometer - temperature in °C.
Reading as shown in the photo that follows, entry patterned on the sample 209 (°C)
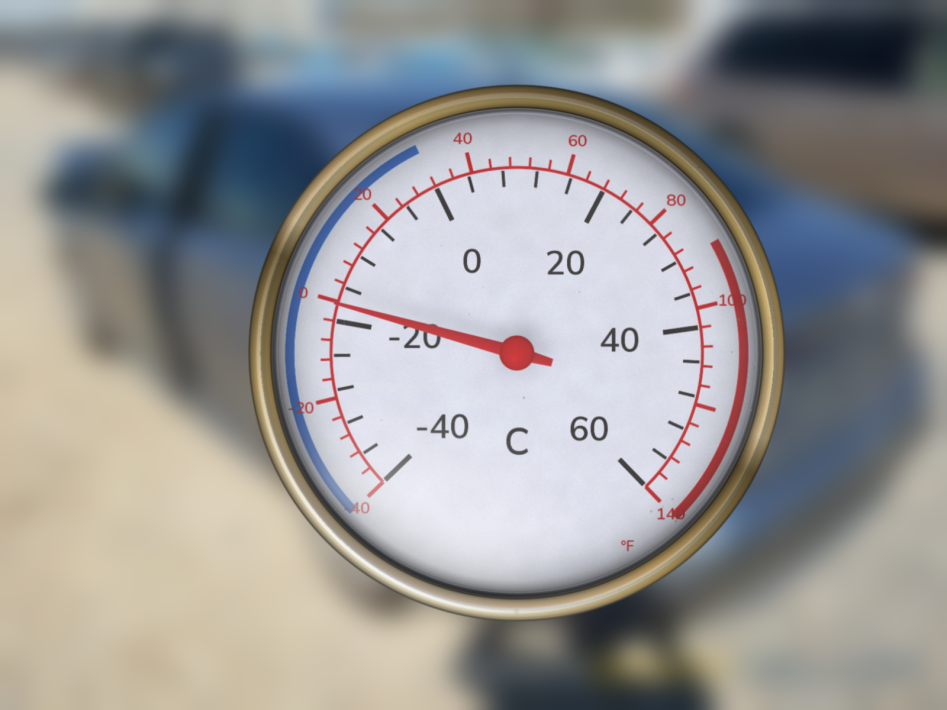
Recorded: -18 (°C)
